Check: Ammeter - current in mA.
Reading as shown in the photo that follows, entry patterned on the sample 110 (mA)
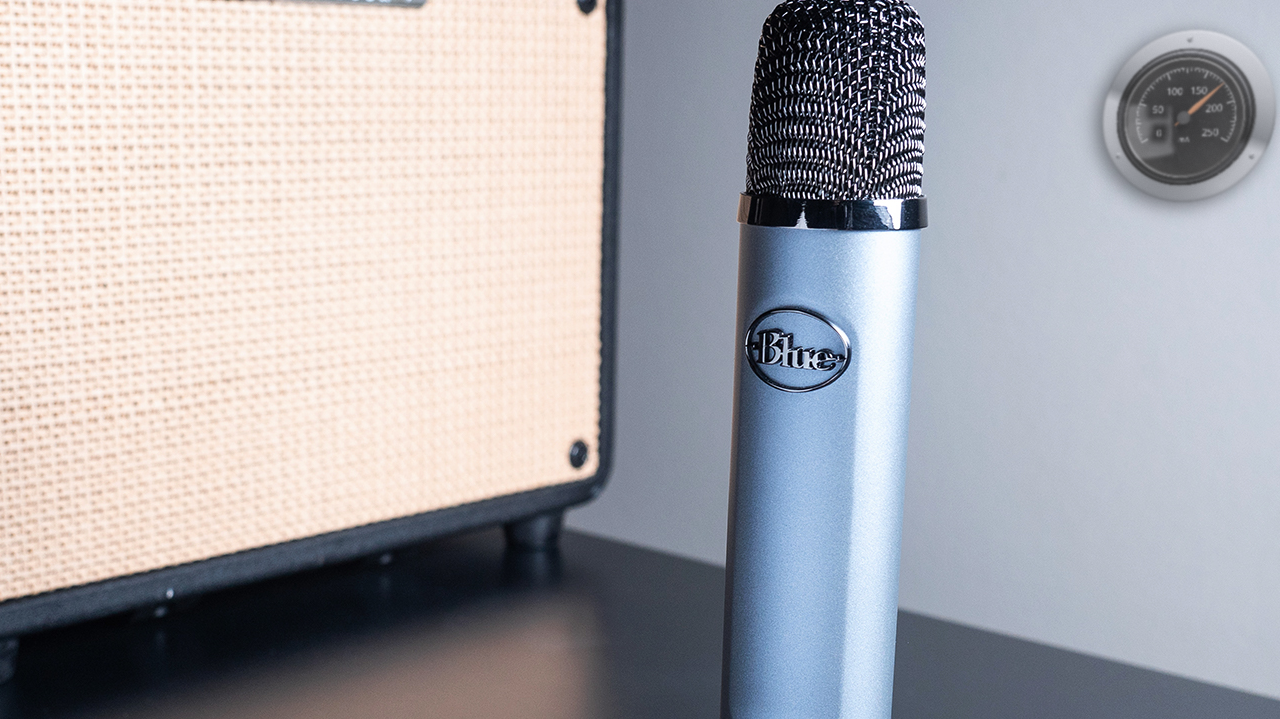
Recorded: 175 (mA)
